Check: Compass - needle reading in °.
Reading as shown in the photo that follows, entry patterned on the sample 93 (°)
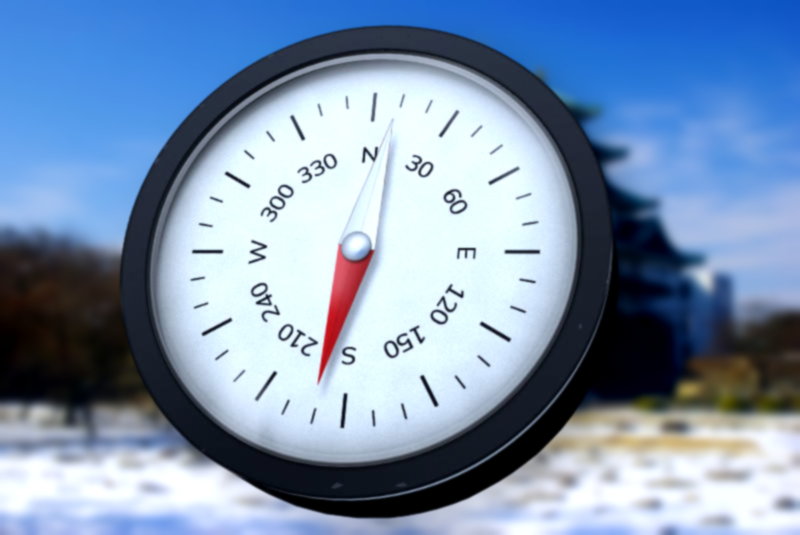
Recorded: 190 (°)
